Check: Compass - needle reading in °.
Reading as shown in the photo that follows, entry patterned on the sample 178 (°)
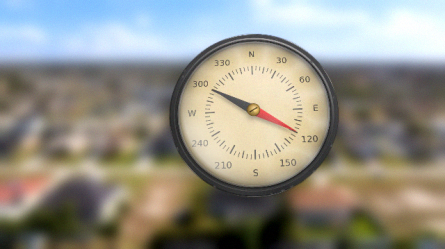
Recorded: 120 (°)
